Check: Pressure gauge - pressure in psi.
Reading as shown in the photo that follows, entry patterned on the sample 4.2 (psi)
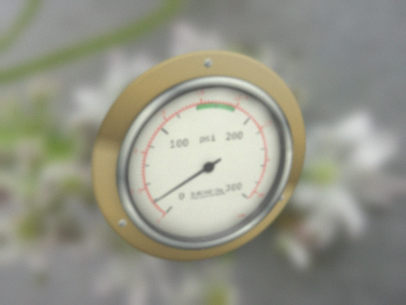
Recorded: 20 (psi)
